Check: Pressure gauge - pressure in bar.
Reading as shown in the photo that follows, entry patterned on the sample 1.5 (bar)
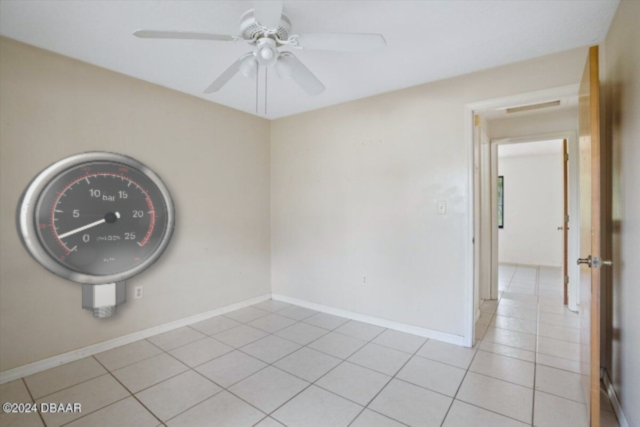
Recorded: 2 (bar)
